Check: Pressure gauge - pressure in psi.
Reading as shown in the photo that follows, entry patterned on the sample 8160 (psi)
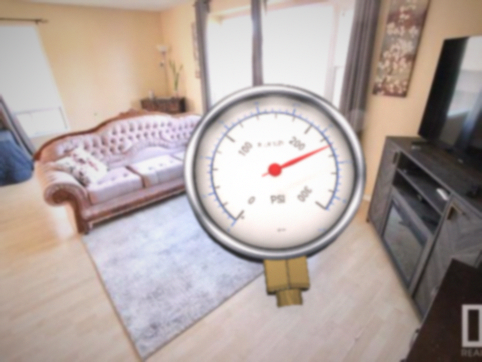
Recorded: 230 (psi)
